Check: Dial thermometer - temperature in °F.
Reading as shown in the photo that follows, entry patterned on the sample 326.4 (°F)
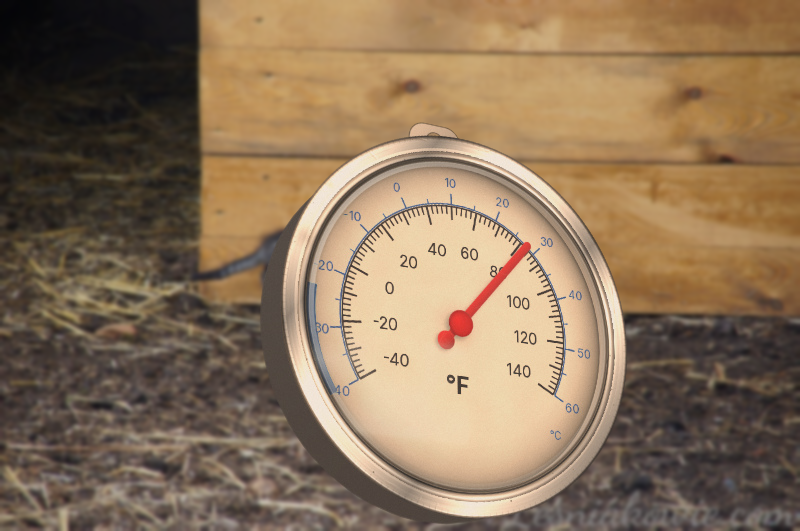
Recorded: 82 (°F)
